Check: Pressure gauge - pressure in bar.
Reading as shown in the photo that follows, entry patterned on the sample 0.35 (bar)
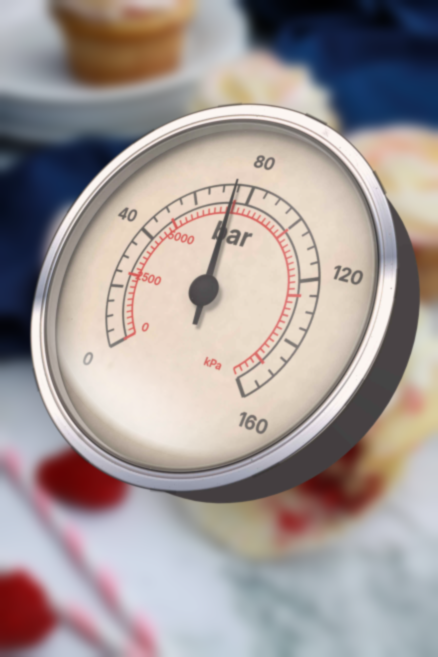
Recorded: 75 (bar)
